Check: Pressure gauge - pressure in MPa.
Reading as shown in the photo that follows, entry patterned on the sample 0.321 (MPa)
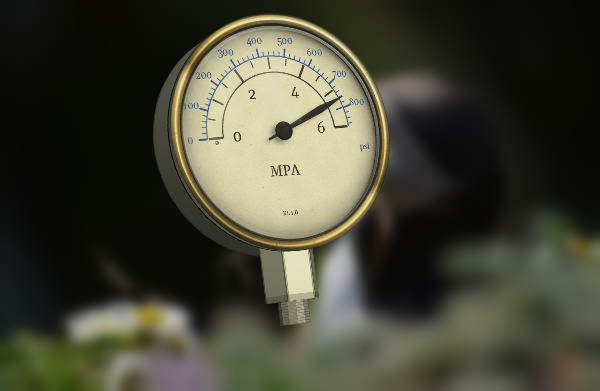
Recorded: 5.25 (MPa)
